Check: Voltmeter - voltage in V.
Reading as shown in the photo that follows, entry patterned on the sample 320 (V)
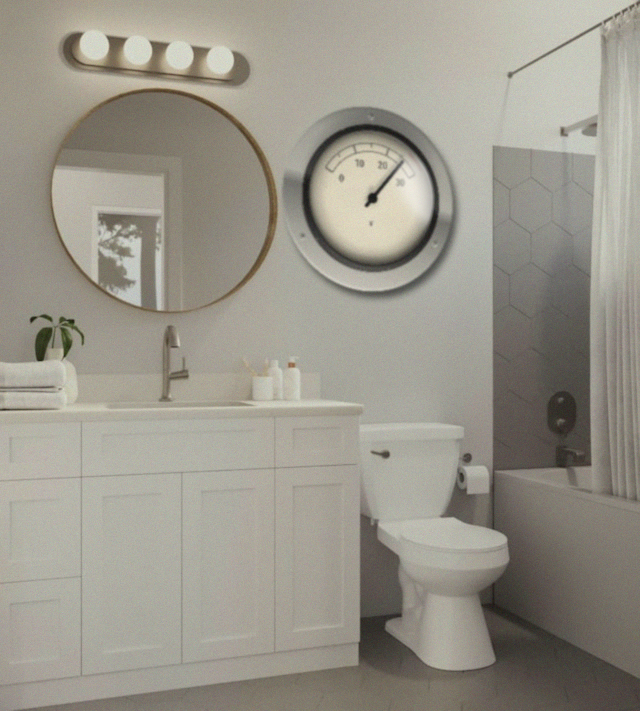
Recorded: 25 (V)
